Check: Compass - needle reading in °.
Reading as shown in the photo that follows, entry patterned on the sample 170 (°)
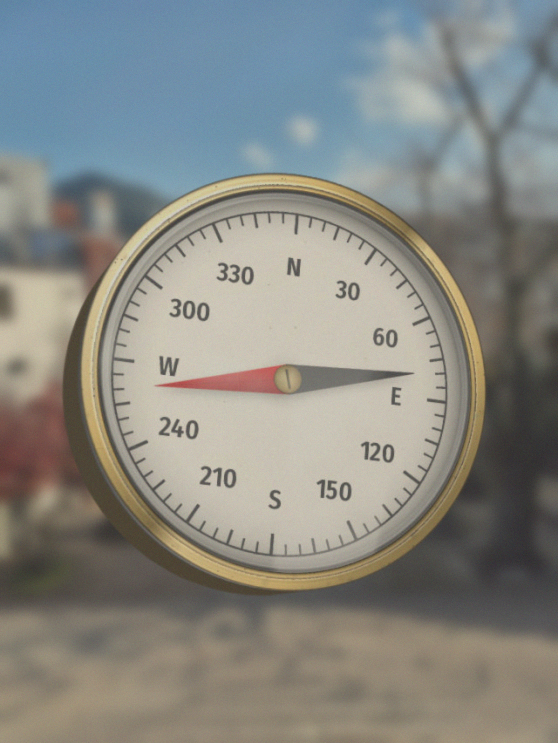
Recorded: 260 (°)
